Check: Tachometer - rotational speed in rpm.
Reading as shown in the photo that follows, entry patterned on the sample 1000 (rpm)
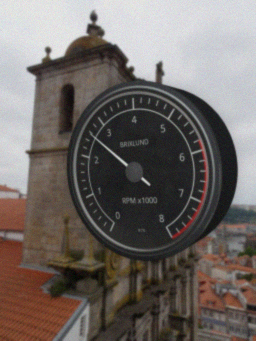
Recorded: 2600 (rpm)
